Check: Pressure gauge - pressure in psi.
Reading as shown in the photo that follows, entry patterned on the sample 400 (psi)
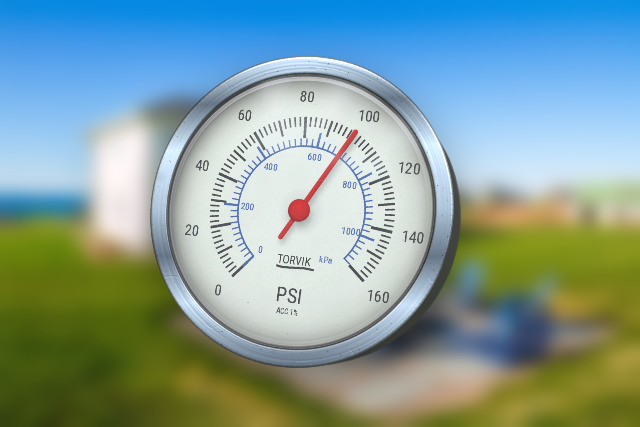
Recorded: 100 (psi)
